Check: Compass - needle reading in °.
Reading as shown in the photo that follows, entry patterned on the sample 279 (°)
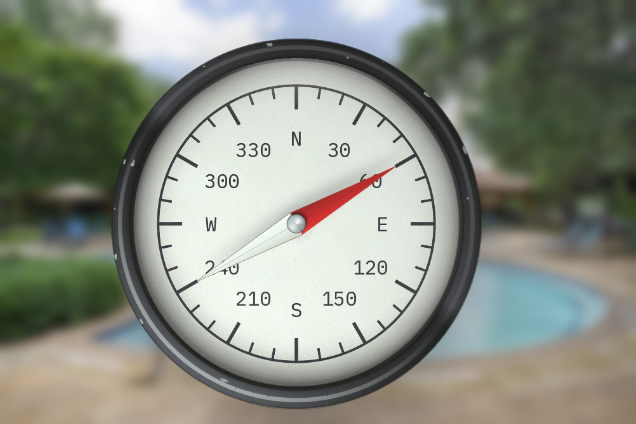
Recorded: 60 (°)
